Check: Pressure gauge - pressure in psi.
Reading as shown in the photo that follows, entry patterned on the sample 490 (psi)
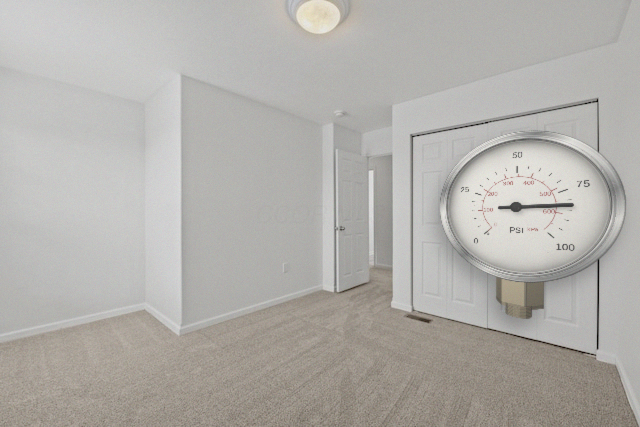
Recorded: 82.5 (psi)
